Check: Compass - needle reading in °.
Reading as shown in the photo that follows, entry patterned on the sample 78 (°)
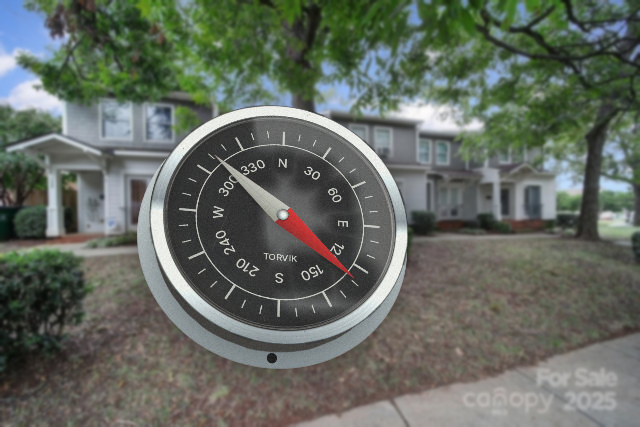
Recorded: 130 (°)
